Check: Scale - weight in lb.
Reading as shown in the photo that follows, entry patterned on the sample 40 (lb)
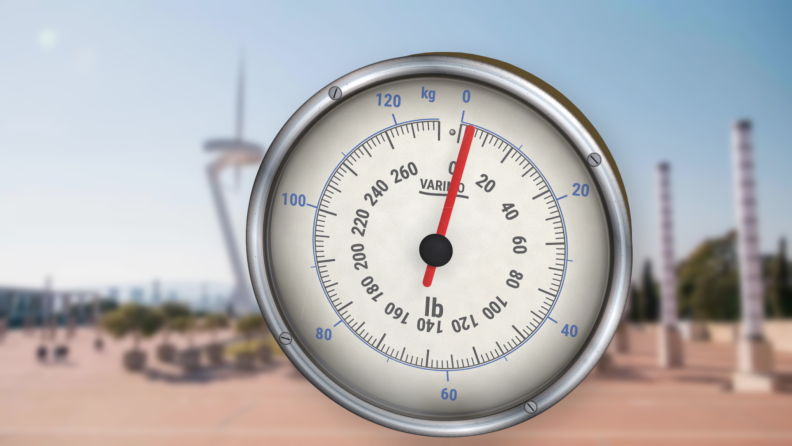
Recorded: 4 (lb)
